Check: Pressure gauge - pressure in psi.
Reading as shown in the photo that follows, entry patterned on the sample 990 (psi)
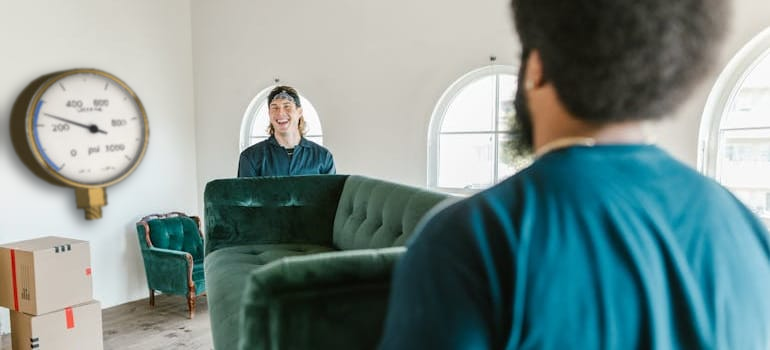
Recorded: 250 (psi)
